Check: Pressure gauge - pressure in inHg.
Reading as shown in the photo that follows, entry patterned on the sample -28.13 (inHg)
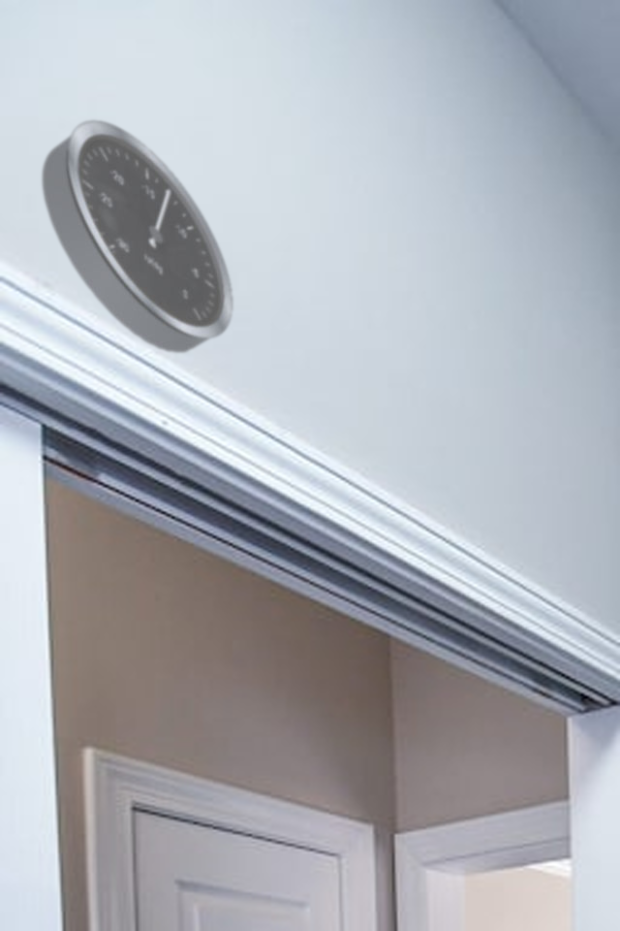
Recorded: -13 (inHg)
